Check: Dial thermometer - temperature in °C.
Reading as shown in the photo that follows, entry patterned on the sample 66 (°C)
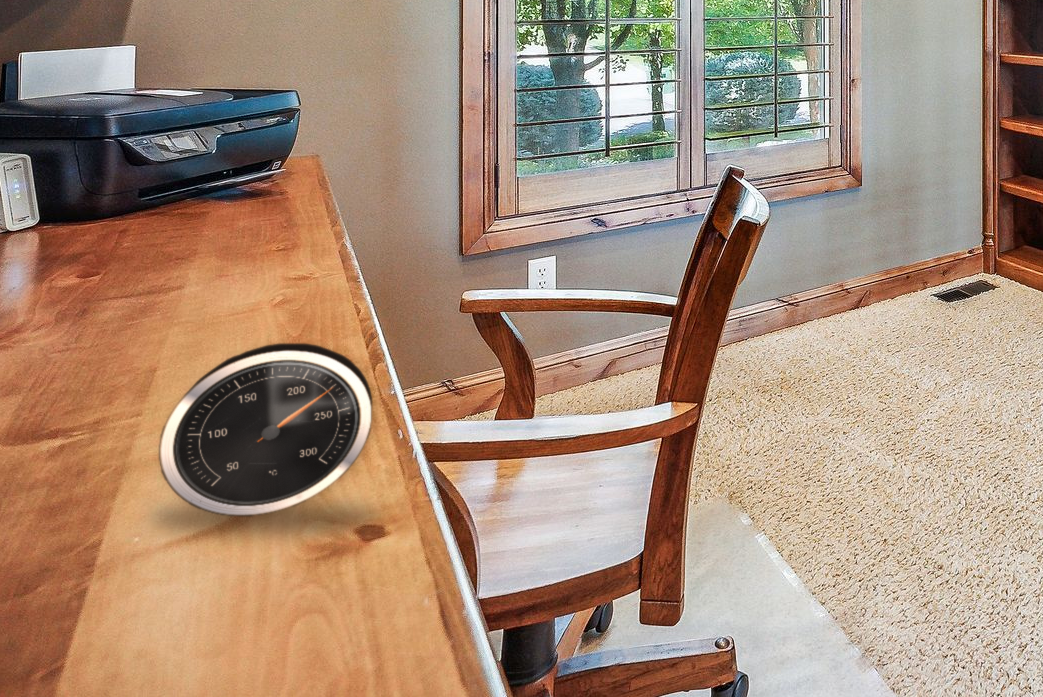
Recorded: 225 (°C)
